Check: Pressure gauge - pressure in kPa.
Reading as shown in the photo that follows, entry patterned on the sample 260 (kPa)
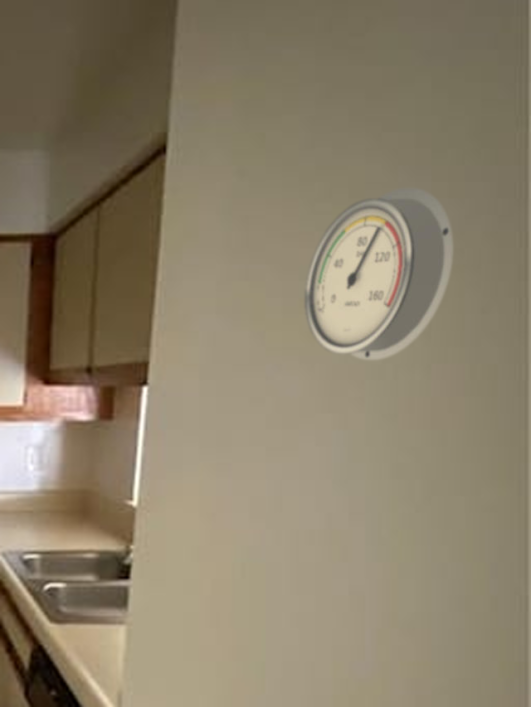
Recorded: 100 (kPa)
